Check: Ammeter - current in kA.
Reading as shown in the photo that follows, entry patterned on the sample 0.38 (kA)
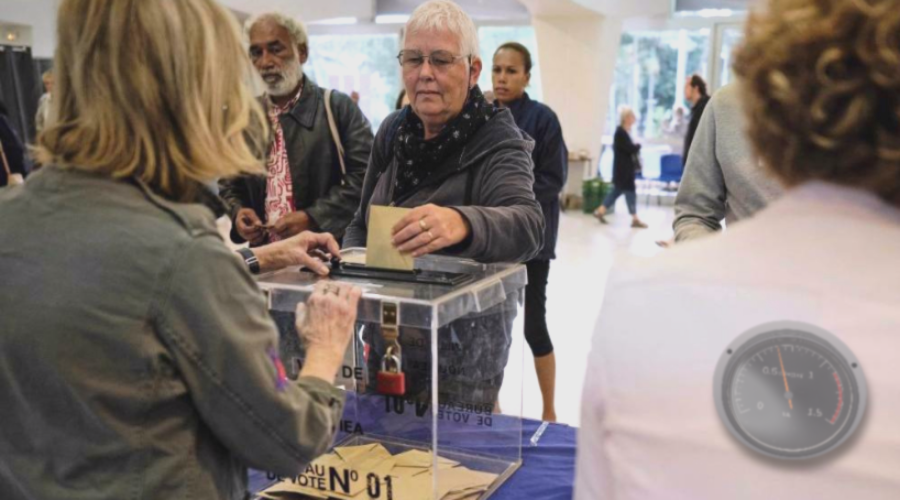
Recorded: 0.65 (kA)
